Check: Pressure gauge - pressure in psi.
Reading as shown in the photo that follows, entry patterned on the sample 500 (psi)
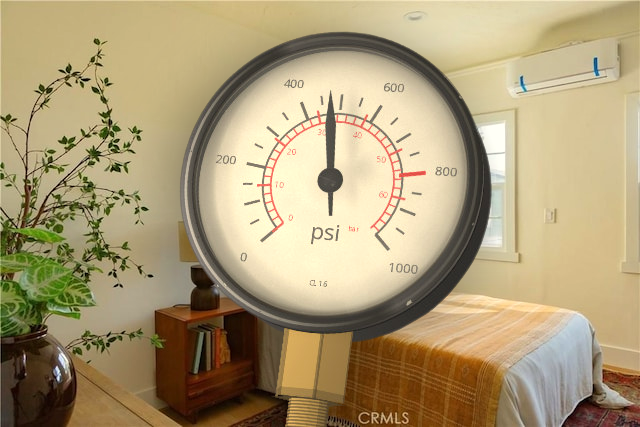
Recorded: 475 (psi)
